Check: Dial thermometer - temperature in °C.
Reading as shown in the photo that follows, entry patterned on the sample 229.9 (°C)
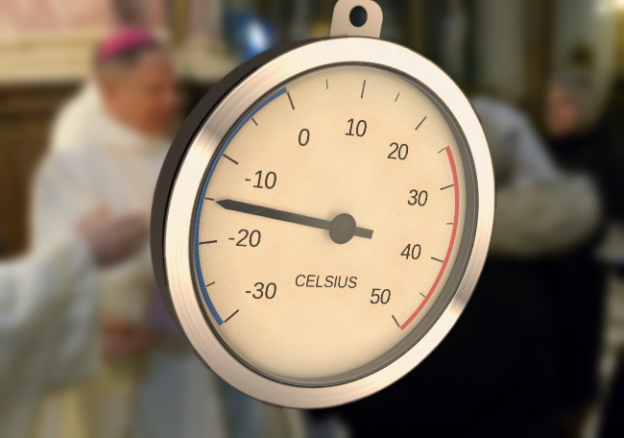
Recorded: -15 (°C)
